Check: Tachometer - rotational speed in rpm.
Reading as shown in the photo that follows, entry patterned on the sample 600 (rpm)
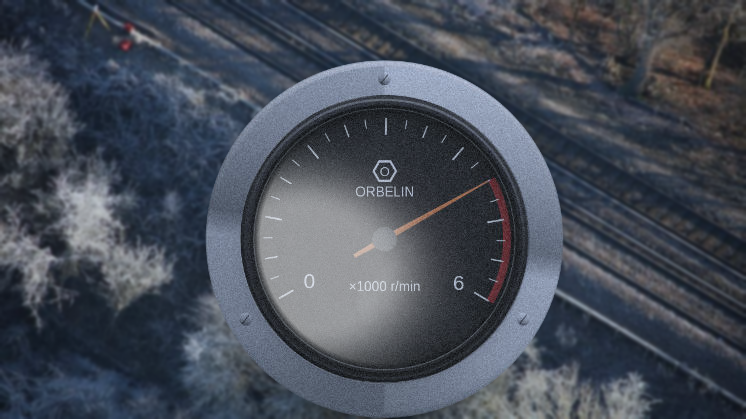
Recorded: 4500 (rpm)
